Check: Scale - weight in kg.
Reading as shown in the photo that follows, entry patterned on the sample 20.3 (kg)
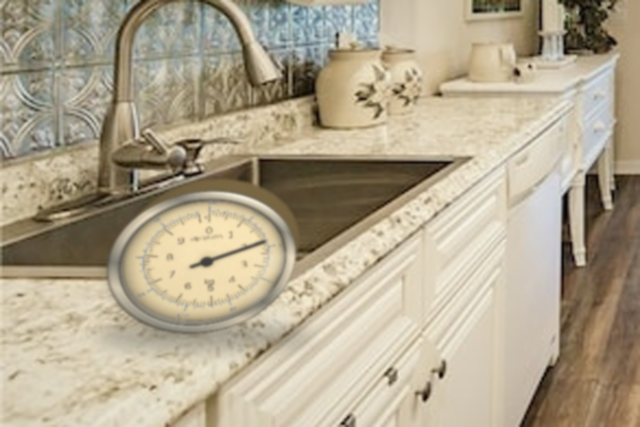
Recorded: 2 (kg)
